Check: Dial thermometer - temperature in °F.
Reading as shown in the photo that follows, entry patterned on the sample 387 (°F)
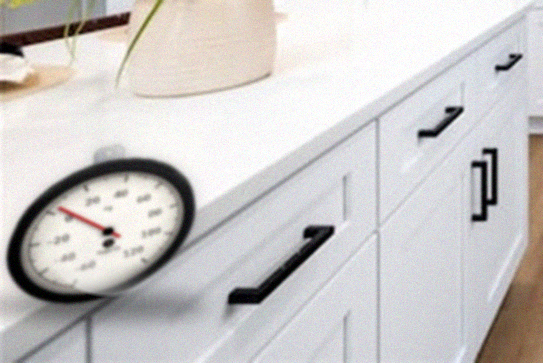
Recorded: 5 (°F)
